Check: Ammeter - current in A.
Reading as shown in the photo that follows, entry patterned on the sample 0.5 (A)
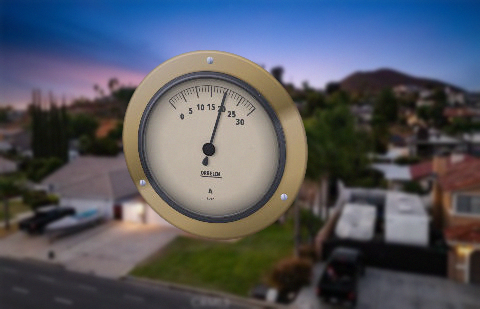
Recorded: 20 (A)
